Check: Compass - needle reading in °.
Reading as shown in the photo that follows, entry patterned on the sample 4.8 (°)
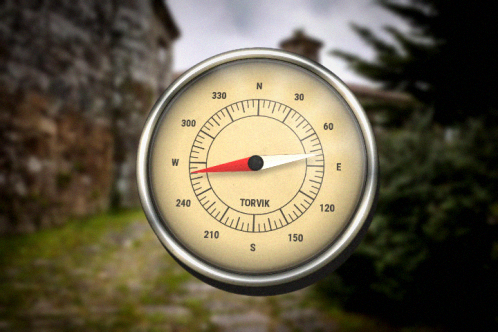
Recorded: 260 (°)
